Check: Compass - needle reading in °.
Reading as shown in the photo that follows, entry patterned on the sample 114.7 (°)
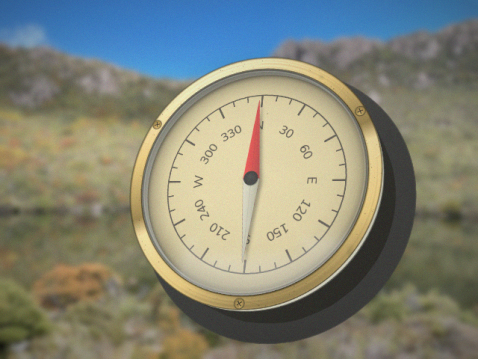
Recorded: 0 (°)
